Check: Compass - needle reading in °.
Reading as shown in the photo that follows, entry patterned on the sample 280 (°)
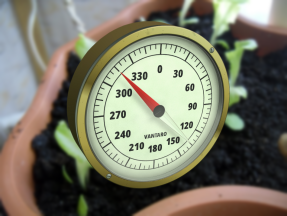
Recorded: 315 (°)
